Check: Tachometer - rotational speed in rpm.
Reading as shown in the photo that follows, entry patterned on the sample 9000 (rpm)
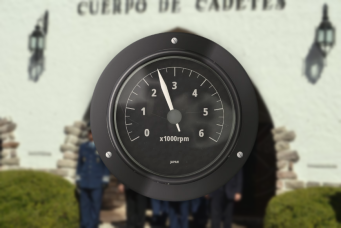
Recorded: 2500 (rpm)
